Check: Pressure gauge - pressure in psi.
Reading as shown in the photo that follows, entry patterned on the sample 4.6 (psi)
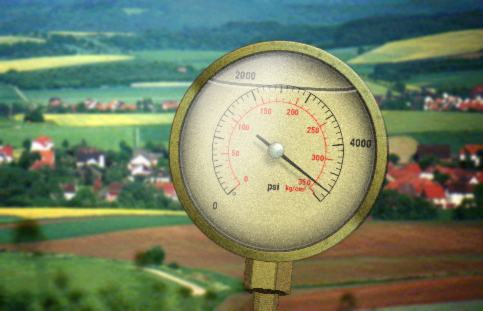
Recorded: 4800 (psi)
